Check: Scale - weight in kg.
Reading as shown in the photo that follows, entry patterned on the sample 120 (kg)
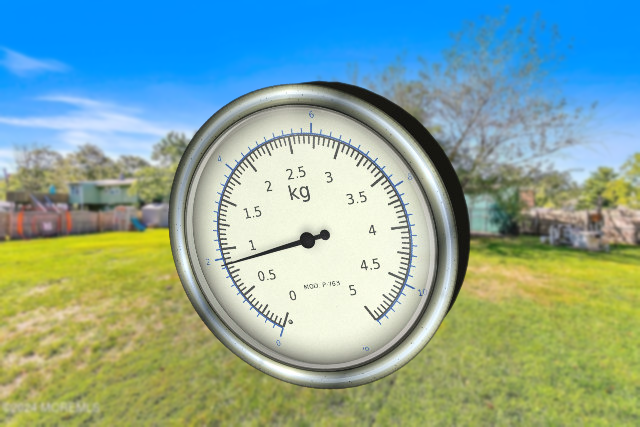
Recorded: 0.85 (kg)
